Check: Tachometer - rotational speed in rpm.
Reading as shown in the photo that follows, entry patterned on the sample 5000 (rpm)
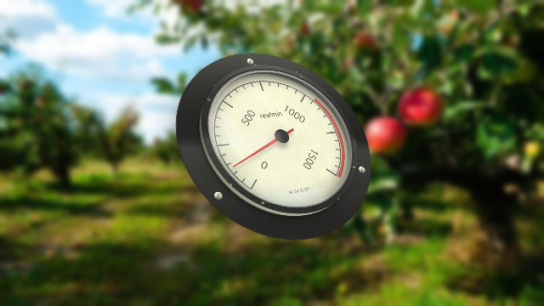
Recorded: 125 (rpm)
